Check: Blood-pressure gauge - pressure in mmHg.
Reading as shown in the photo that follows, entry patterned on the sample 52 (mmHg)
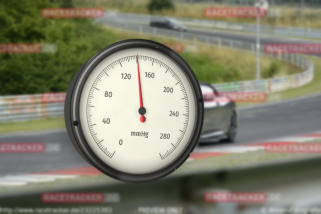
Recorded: 140 (mmHg)
